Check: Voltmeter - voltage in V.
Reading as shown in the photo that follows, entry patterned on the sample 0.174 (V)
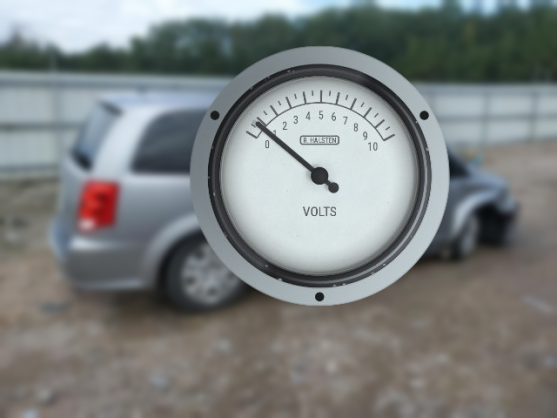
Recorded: 0.75 (V)
